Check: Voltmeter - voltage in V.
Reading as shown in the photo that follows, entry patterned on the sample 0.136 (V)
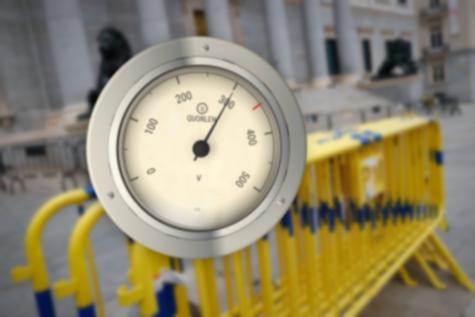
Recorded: 300 (V)
